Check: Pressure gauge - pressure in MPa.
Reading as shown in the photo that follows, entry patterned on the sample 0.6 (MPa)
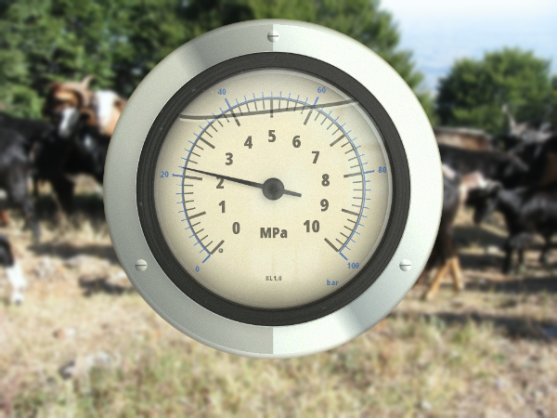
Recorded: 2.2 (MPa)
